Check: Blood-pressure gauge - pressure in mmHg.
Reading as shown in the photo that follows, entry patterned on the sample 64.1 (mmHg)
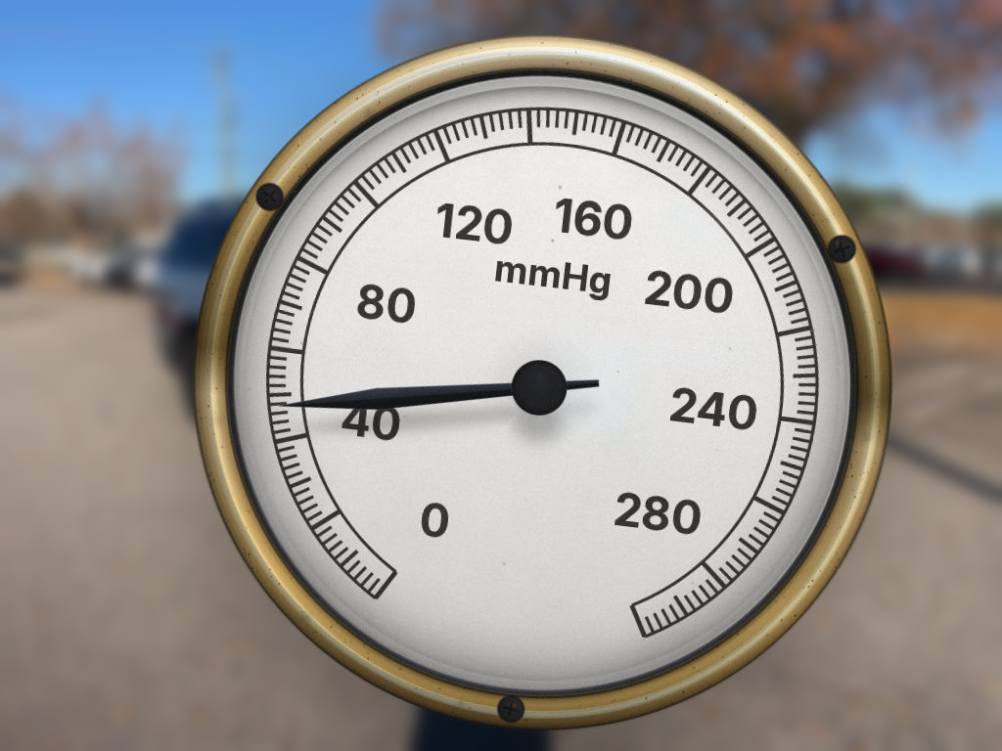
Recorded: 48 (mmHg)
